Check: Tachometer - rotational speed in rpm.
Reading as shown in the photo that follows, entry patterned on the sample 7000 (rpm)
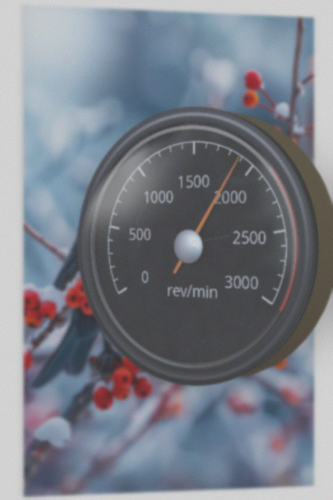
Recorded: 1900 (rpm)
